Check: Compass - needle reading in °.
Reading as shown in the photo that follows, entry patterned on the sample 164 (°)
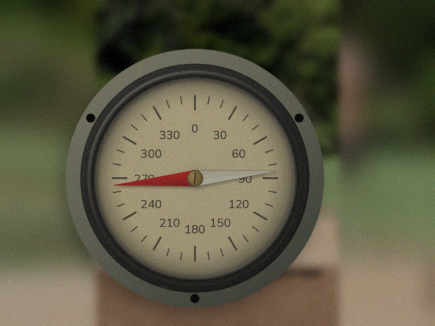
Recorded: 265 (°)
